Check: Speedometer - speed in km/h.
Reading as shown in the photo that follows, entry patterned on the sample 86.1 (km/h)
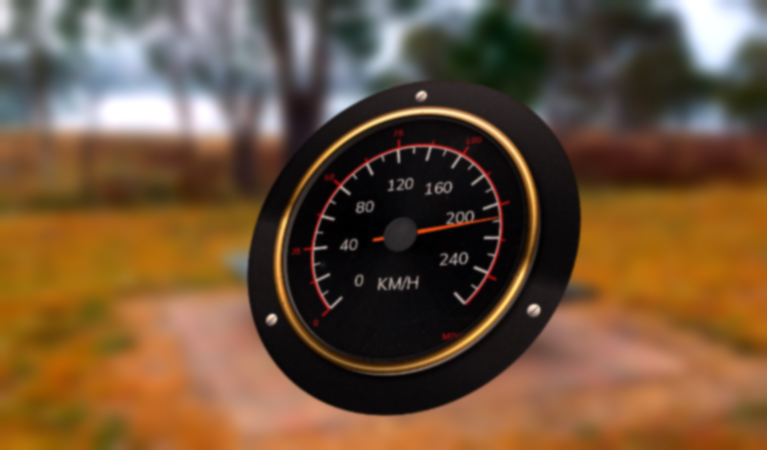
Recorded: 210 (km/h)
